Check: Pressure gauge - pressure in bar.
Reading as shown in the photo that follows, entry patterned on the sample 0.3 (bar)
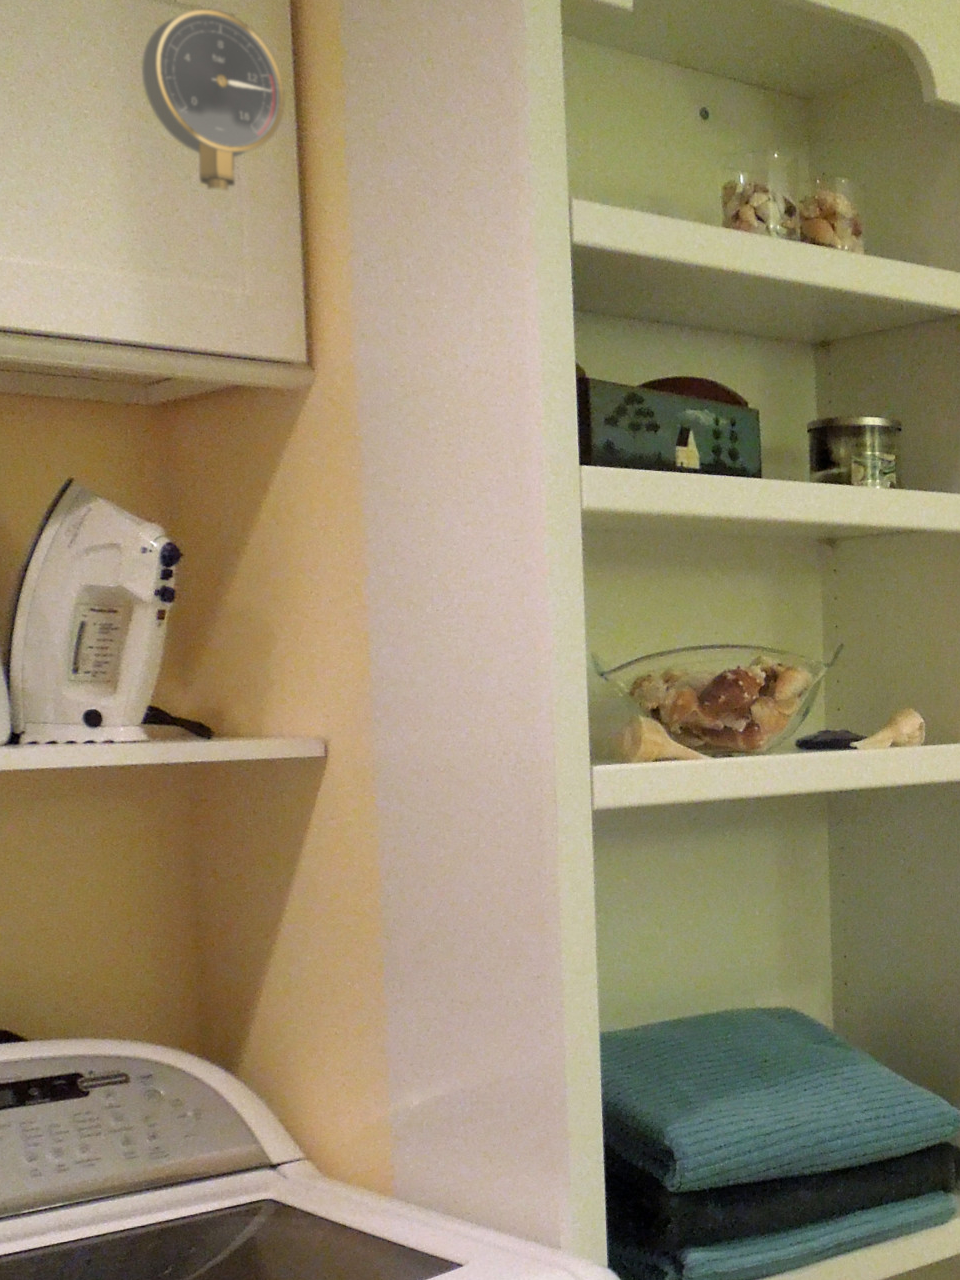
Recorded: 13 (bar)
